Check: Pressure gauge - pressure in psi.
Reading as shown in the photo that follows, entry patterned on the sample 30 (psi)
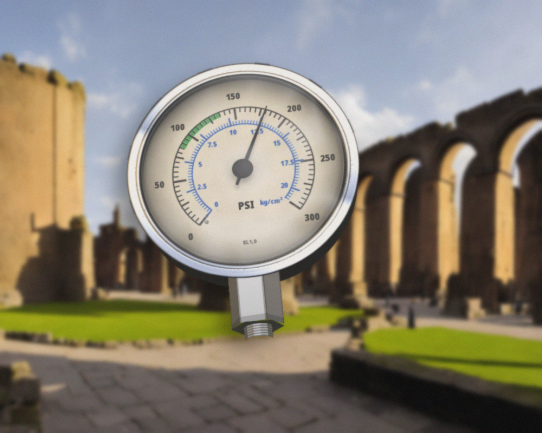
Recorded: 180 (psi)
